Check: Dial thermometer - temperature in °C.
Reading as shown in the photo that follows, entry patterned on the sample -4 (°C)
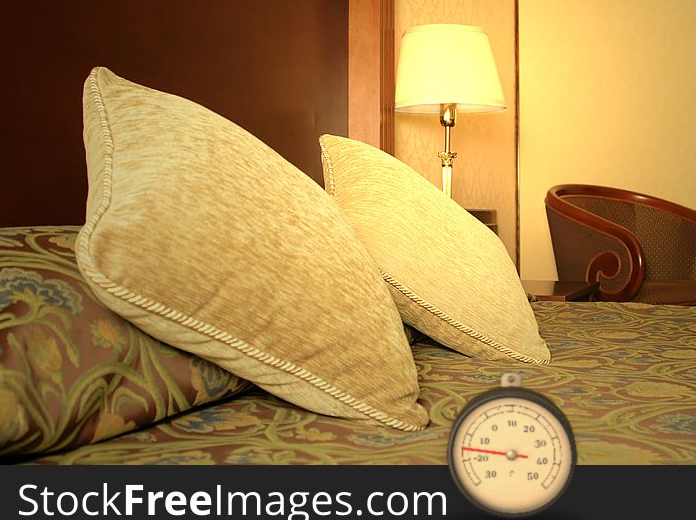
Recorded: -15 (°C)
